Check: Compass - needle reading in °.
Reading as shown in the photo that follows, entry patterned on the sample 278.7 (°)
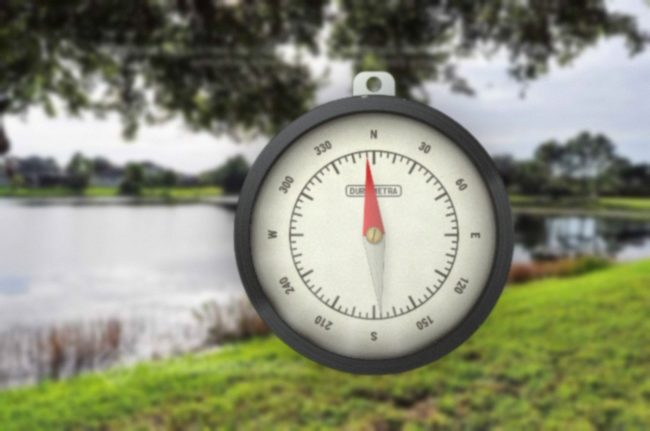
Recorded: 355 (°)
